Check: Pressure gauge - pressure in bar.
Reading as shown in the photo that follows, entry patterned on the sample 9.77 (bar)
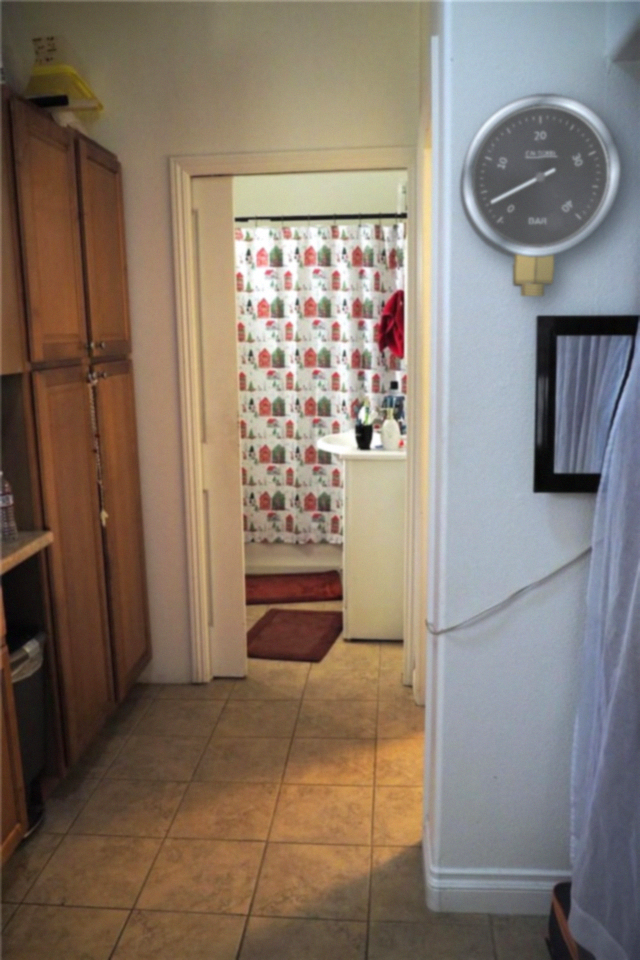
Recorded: 3 (bar)
